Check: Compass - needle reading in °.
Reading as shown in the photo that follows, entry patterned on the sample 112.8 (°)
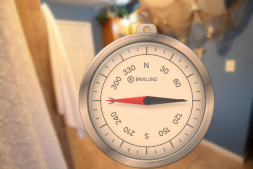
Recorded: 270 (°)
